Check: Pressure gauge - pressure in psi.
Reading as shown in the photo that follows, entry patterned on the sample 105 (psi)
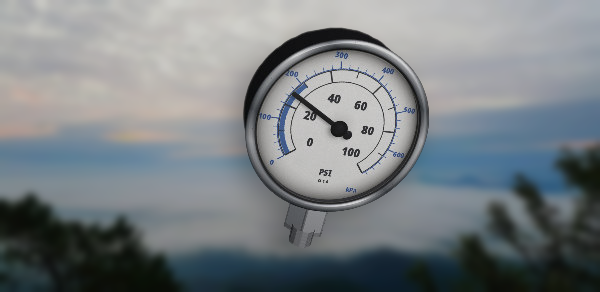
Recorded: 25 (psi)
